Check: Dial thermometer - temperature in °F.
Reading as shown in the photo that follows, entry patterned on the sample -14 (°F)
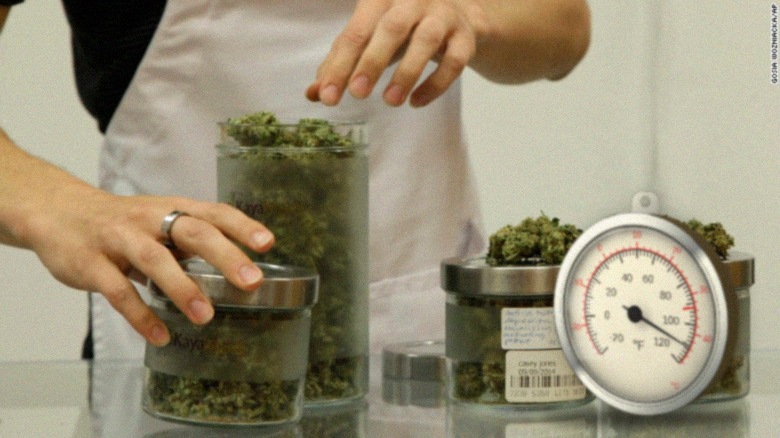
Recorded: 110 (°F)
